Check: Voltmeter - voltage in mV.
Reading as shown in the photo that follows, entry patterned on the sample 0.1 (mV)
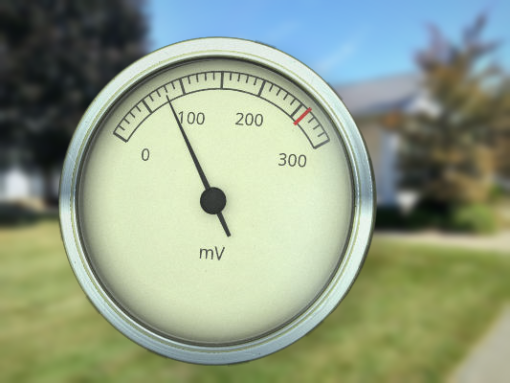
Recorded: 80 (mV)
